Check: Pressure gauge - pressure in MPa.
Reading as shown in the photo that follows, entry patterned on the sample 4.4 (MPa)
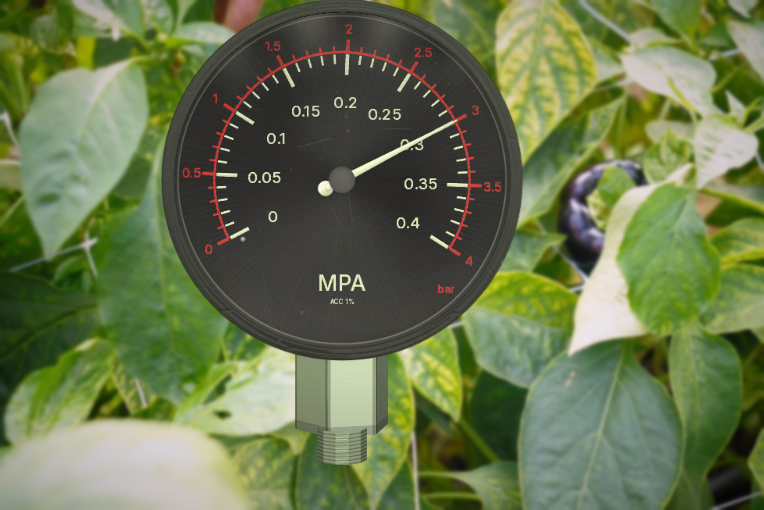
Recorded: 0.3 (MPa)
